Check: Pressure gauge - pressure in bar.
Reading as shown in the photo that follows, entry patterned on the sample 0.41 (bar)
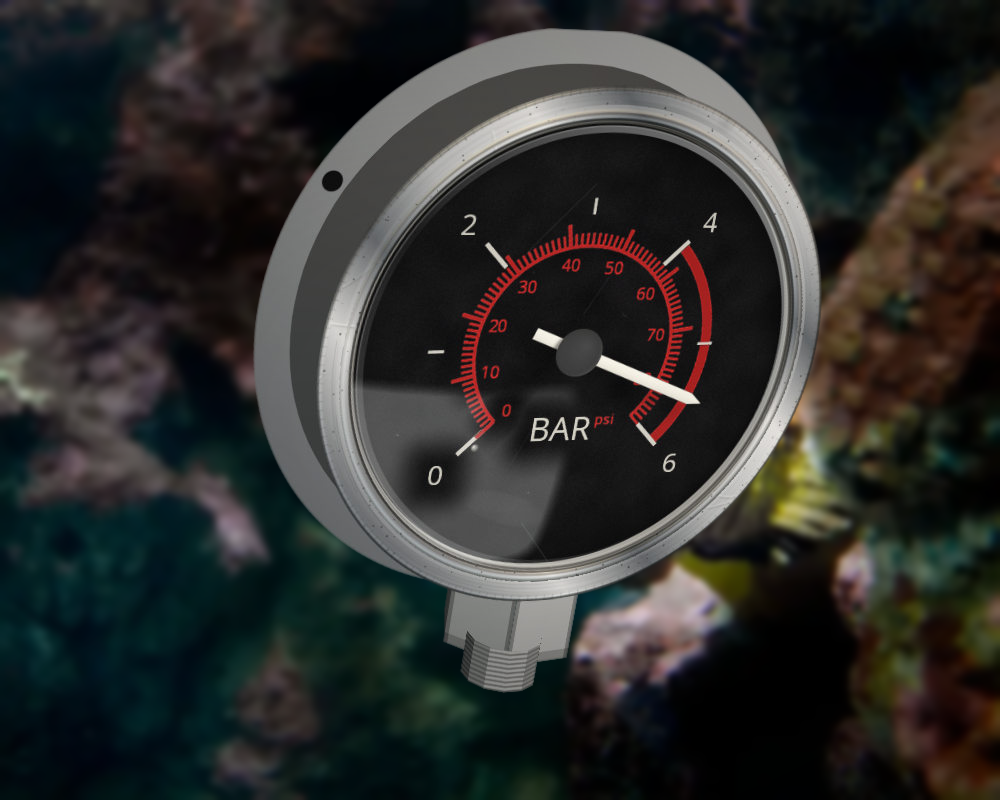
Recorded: 5.5 (bar)
